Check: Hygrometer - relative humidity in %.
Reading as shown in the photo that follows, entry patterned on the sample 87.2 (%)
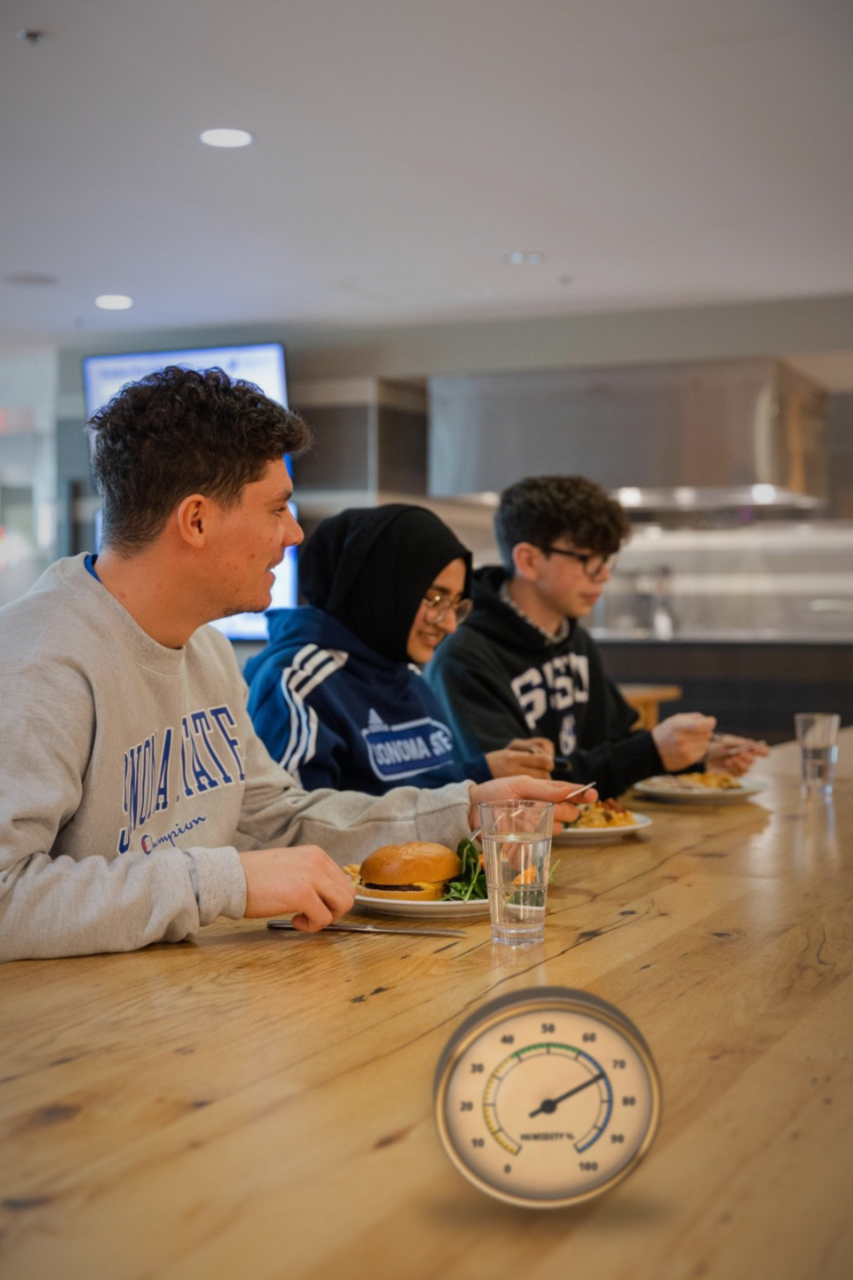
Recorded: 70 (%)
